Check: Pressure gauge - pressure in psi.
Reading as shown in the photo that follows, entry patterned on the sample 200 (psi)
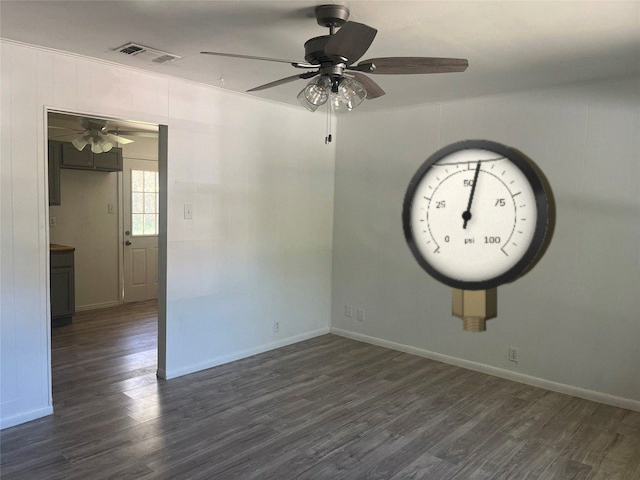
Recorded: 55 (psi)
